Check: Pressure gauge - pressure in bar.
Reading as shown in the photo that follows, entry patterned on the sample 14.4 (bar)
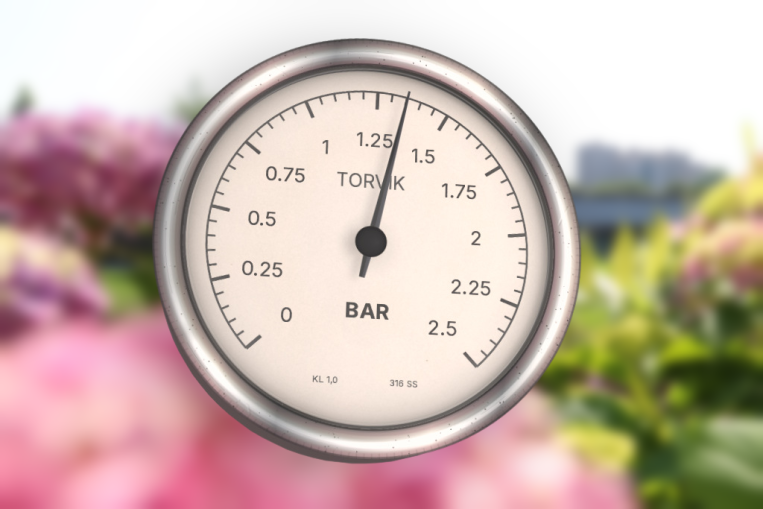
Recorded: 1.35 (bar)
